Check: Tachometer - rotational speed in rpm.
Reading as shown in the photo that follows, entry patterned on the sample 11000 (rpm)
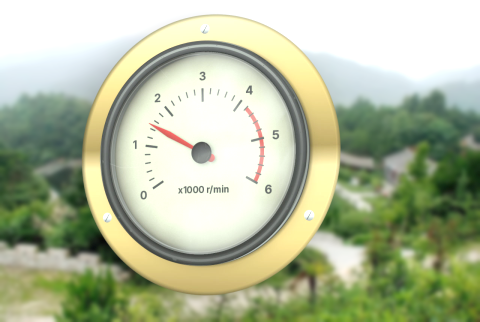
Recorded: 1500 (rpm)
